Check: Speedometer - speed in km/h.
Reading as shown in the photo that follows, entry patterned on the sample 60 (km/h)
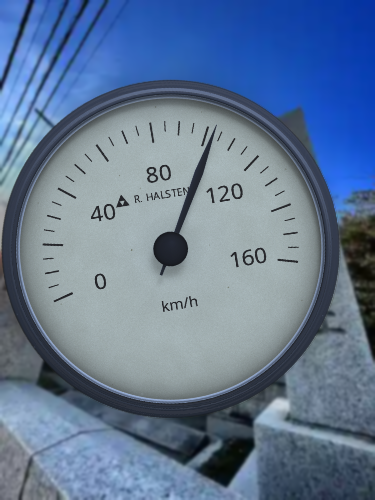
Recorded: 102.5 (km/h)
